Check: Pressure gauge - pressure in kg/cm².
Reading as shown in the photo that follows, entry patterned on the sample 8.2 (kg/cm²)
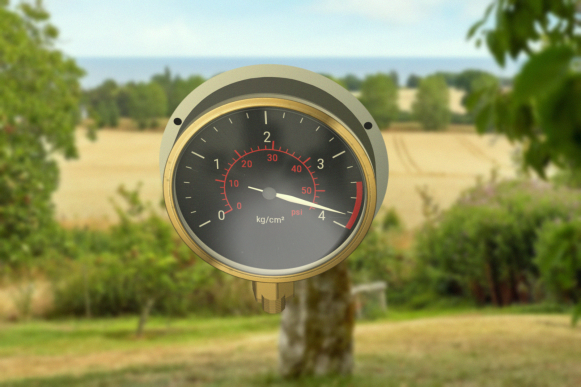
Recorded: 3.8 (kg/cm²)
